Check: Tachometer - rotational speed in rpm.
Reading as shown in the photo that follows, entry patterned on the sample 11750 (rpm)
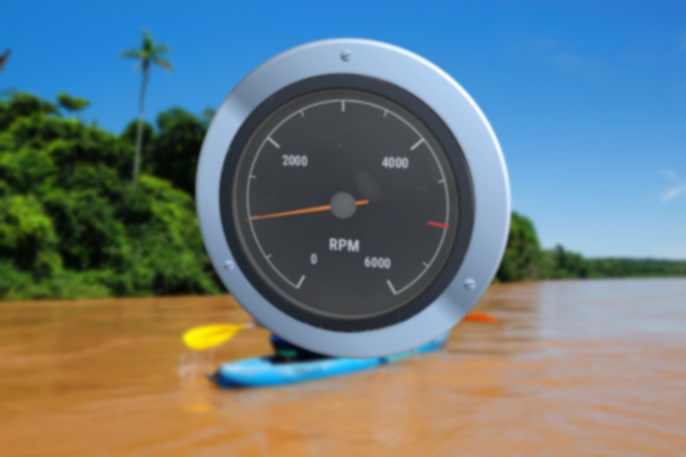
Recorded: 1000 (rpm)
